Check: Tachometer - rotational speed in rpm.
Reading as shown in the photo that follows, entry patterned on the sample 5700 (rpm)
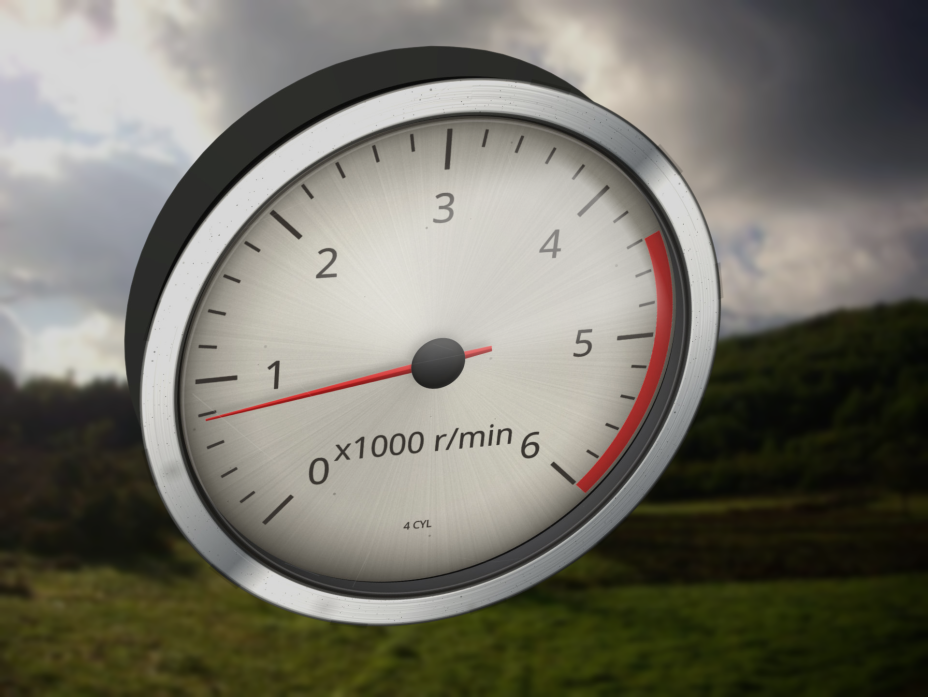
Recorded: 800 (rpm)
